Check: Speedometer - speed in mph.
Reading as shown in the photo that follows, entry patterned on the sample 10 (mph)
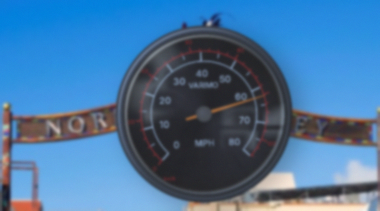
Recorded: 62.5 (mph)
